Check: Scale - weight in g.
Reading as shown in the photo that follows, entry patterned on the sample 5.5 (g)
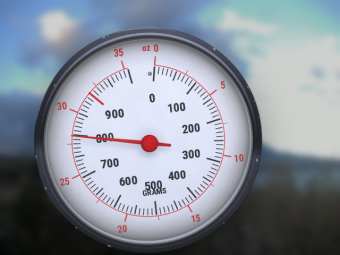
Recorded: 800 (g)
